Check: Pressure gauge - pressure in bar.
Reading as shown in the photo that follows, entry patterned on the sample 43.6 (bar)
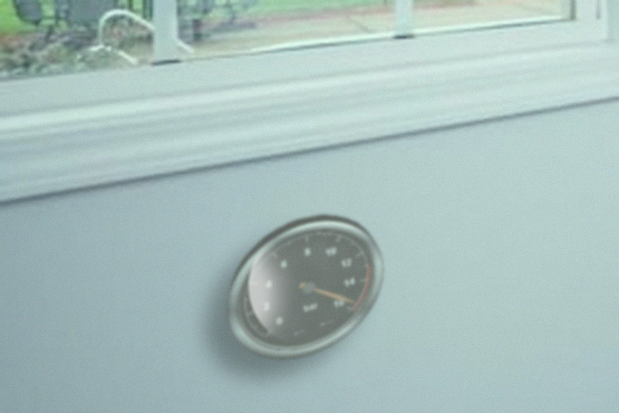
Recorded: 15.5 (bar)
